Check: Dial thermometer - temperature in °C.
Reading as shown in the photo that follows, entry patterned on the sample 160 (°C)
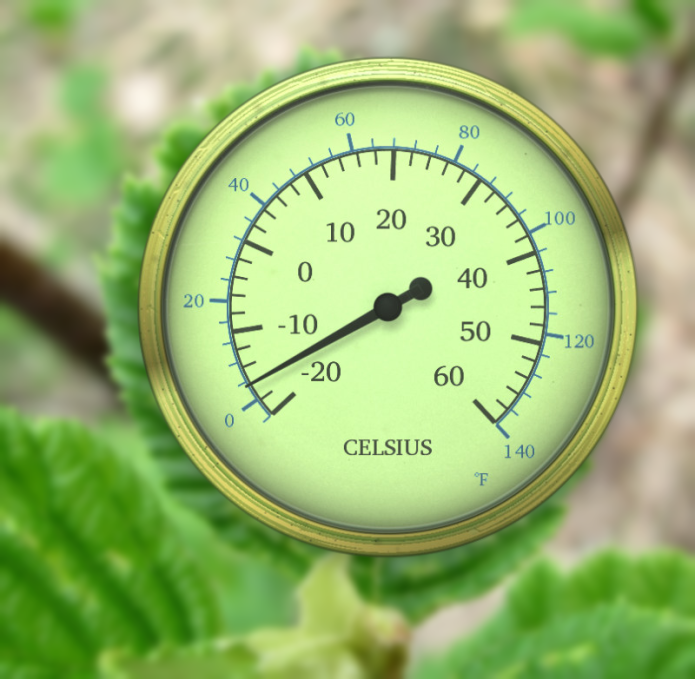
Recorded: -16 (°C)
